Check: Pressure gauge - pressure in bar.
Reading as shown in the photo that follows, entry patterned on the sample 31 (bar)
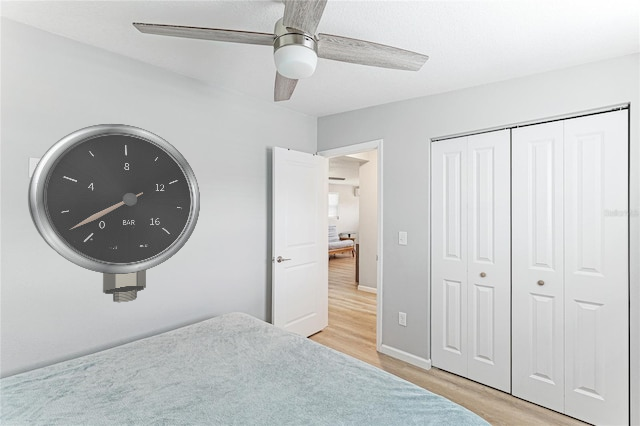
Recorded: 1 (bar)
